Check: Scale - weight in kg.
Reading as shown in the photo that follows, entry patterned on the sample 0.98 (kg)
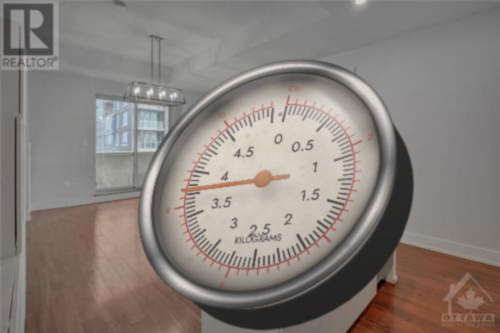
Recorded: 3.75 (kg)
